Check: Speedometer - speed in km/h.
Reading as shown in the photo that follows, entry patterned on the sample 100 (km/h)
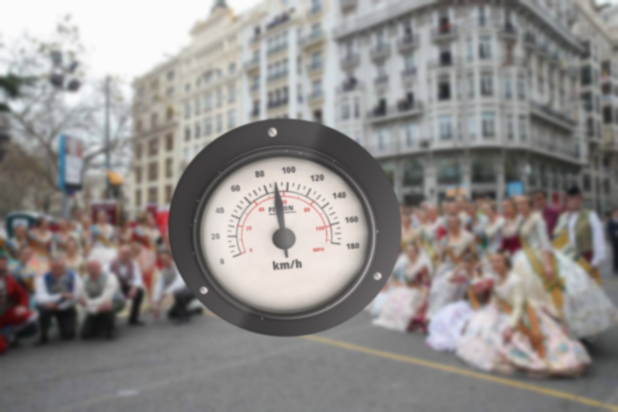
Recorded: 90 (km/h)
